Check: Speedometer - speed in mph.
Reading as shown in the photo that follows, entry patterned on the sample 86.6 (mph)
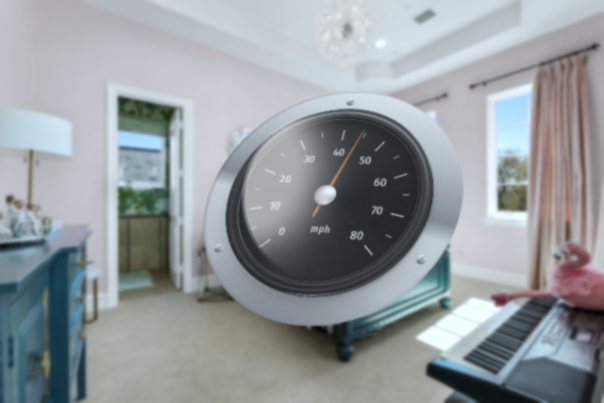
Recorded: 45 (mph)
